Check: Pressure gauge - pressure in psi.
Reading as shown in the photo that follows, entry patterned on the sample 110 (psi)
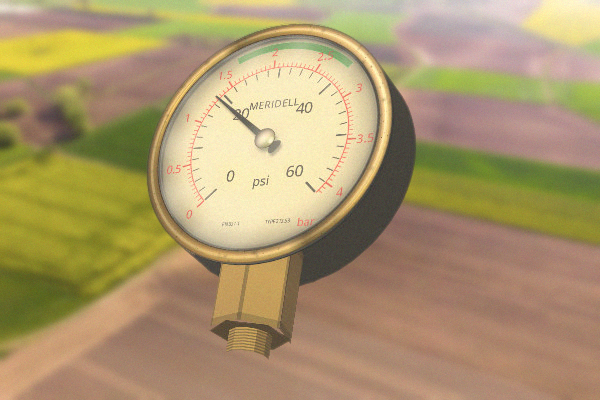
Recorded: 19 (psi)
